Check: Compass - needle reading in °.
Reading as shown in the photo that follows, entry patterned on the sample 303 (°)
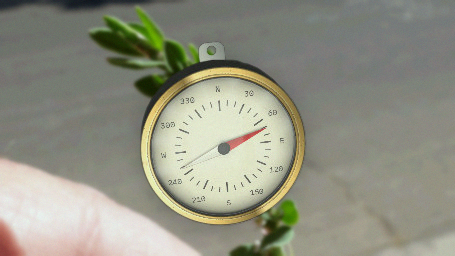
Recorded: 70 (°)
